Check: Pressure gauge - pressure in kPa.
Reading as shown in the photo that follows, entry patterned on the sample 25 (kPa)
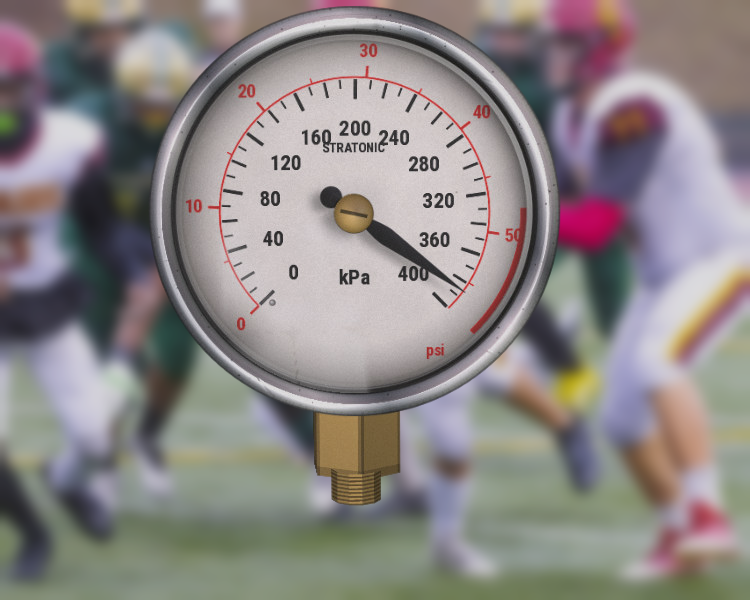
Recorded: 385 (kPa)
